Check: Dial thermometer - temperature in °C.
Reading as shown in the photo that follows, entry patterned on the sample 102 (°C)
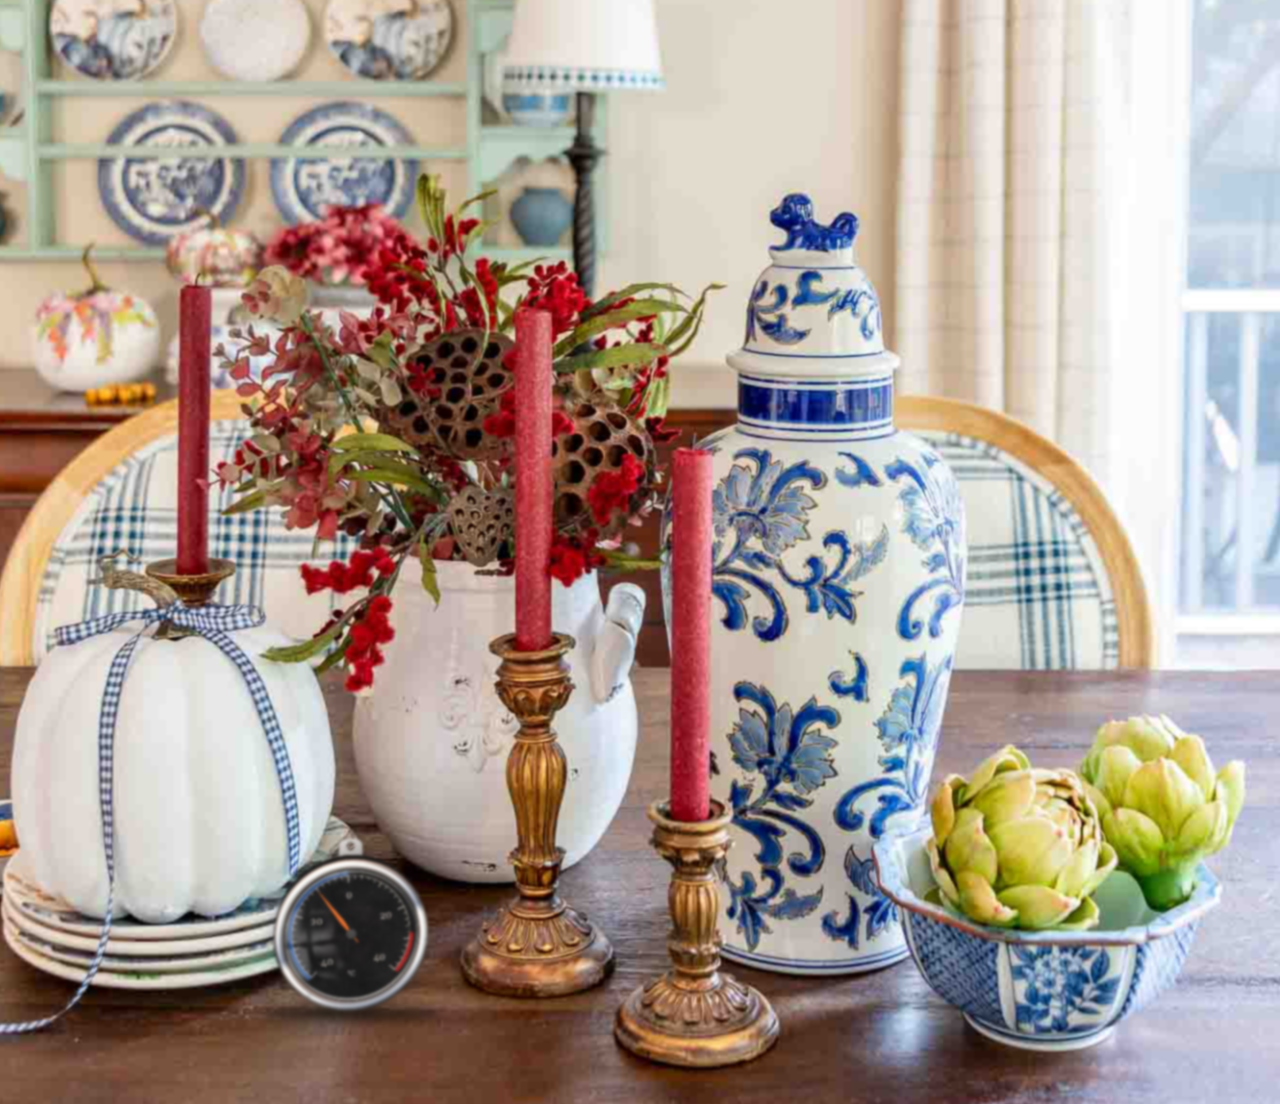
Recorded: -10 (°C)
